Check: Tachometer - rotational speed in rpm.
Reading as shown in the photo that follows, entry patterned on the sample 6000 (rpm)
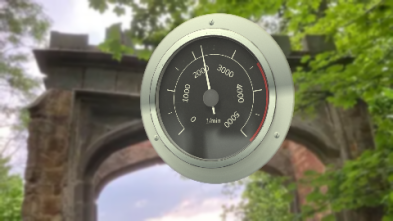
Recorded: 2250 (rpm)
